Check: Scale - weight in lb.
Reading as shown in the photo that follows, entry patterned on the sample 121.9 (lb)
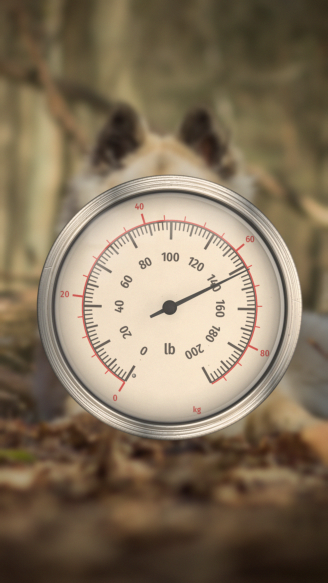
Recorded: 142 (lb)
